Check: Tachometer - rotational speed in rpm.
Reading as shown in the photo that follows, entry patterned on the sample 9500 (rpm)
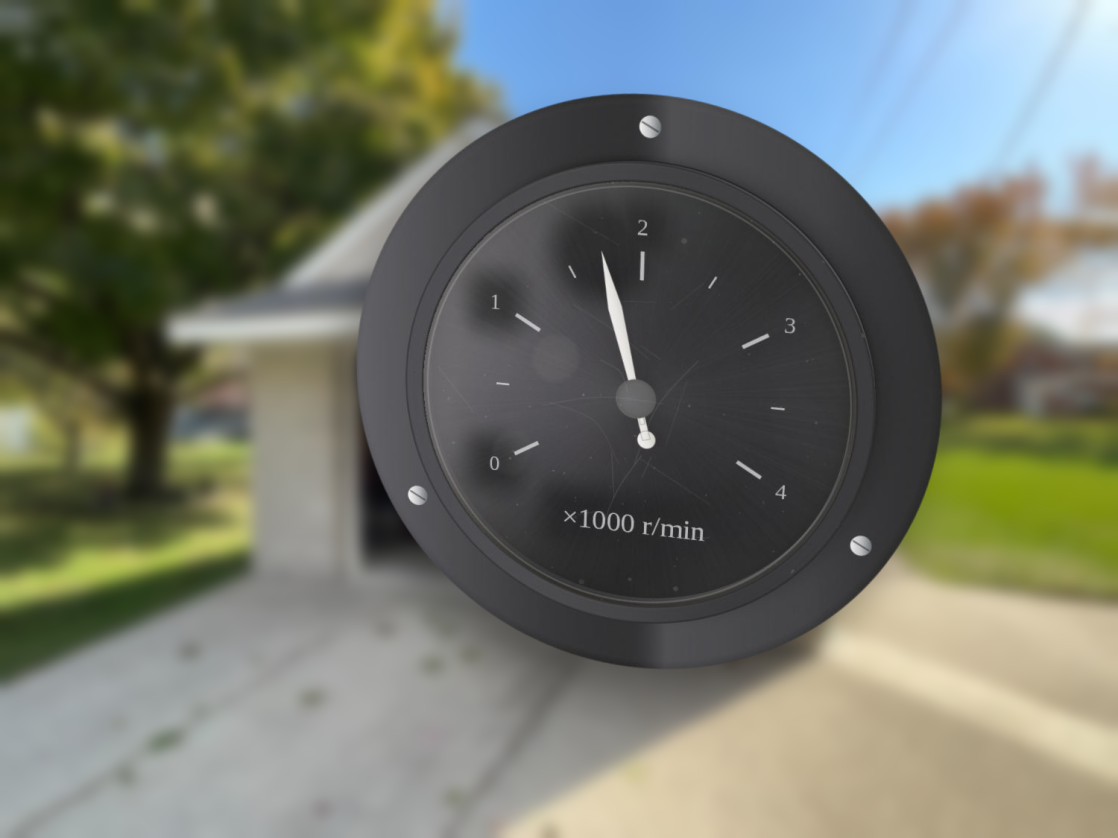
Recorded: 1750 (rpm)
